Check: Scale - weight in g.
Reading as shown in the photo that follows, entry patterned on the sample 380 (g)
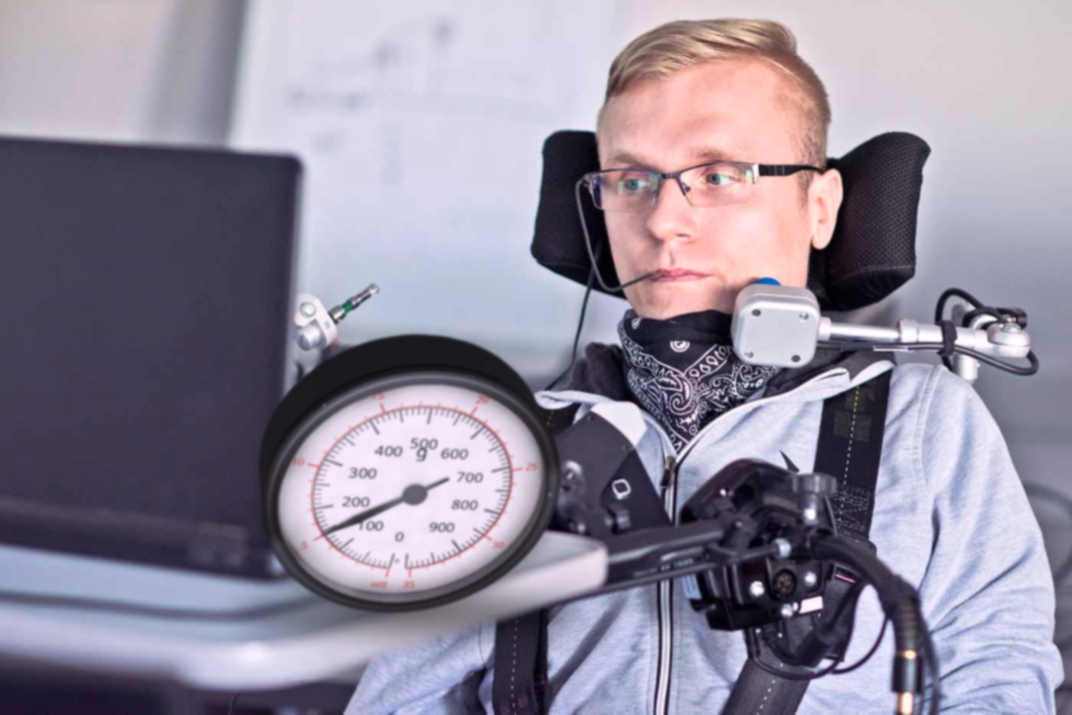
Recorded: 150 (g)
